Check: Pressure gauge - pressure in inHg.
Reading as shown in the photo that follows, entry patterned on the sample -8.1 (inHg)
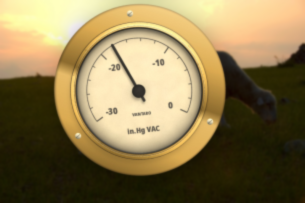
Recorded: -18 (inHg)
